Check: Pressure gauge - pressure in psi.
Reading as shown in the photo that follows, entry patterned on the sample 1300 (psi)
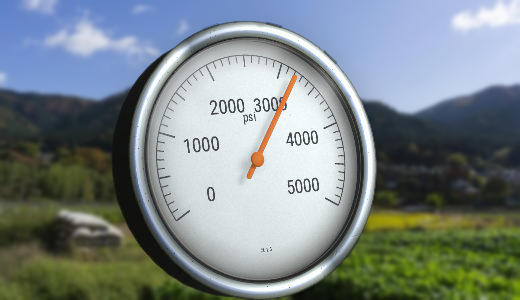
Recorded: 3200 (psi)
